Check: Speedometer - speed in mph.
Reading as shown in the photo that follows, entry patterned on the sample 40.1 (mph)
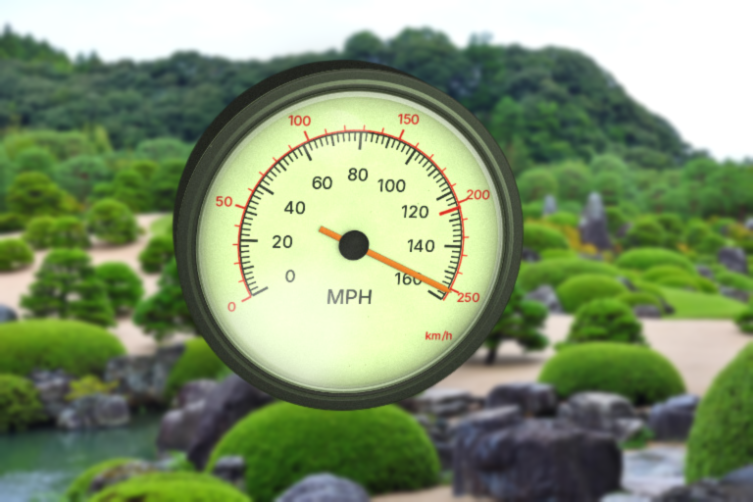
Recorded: 156 (mph)
